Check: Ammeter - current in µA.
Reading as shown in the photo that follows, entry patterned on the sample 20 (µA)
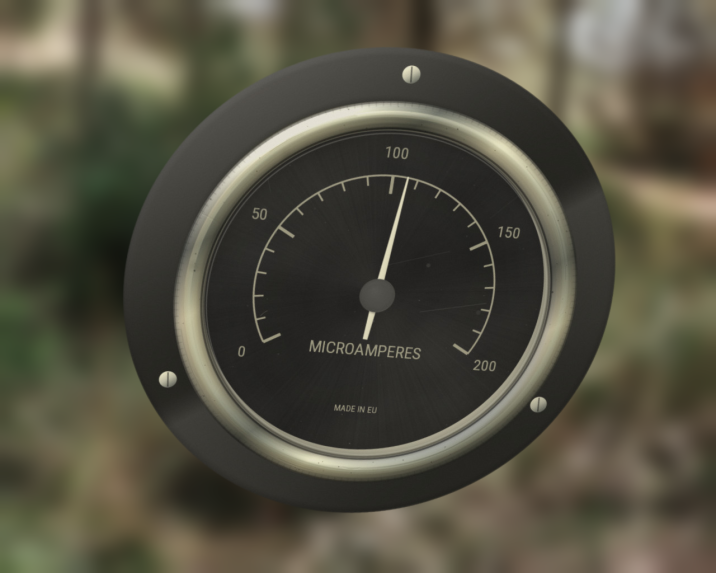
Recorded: 105 (µA)
